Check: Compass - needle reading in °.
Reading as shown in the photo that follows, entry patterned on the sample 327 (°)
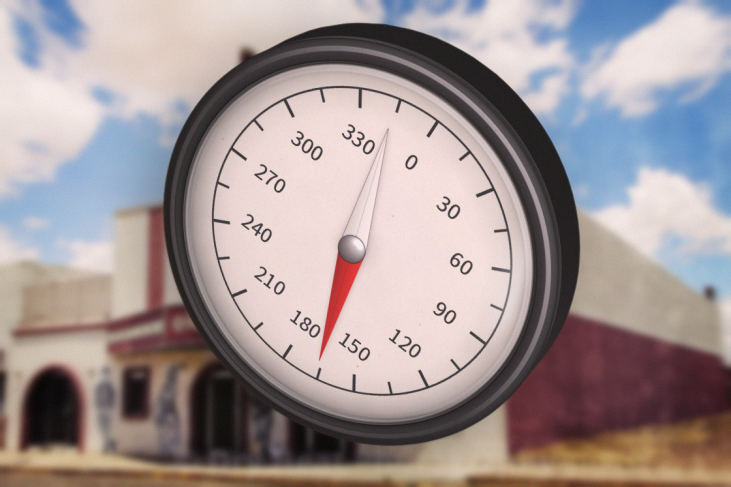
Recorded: 165 (°)
